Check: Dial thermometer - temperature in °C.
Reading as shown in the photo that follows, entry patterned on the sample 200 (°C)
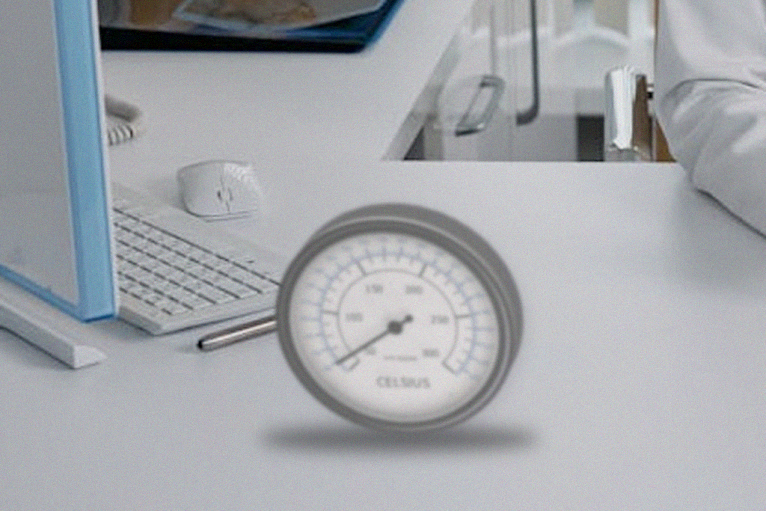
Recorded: 60 (°C)
